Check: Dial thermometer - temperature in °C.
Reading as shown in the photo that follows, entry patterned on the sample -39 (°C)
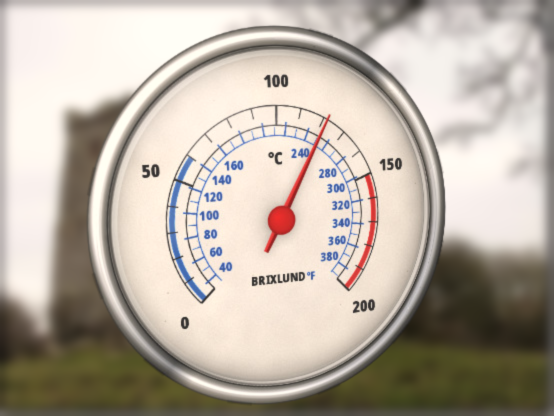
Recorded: 120 (°C)
